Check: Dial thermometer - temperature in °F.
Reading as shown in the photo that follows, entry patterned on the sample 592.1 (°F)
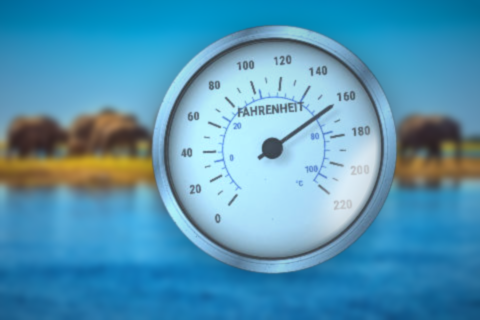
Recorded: 160 (°F)
